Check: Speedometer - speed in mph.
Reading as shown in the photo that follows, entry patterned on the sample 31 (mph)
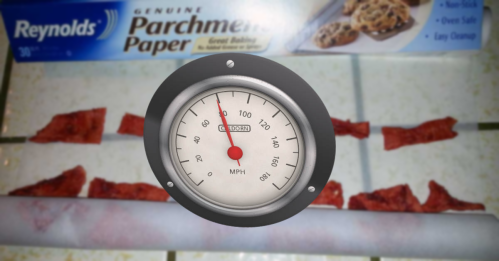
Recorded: 80 (mph)
